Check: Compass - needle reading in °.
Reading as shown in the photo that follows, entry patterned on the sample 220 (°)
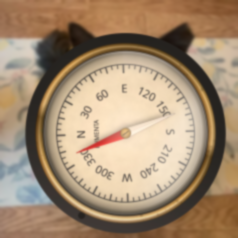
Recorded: 340 (°)
